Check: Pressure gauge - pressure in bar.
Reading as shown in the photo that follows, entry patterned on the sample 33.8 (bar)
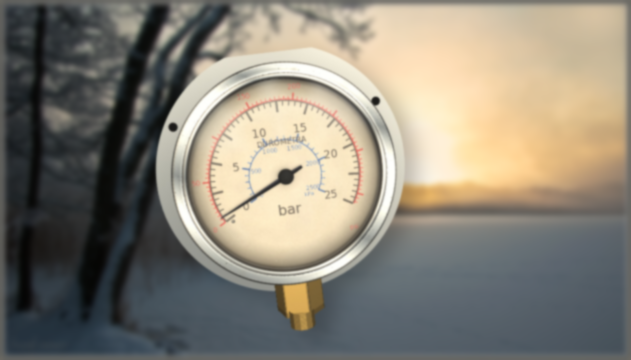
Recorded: 0.5 (bar)
